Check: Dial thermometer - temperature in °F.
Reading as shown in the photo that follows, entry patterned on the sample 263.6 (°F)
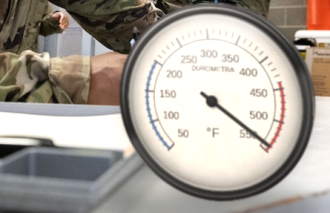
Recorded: 540 (°F)
